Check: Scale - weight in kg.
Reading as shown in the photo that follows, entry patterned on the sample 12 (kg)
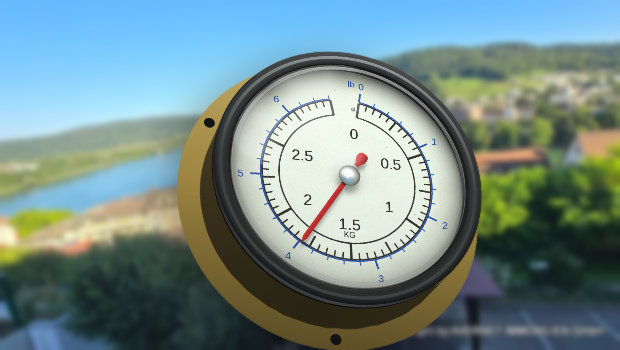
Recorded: 1.8 (kg)
